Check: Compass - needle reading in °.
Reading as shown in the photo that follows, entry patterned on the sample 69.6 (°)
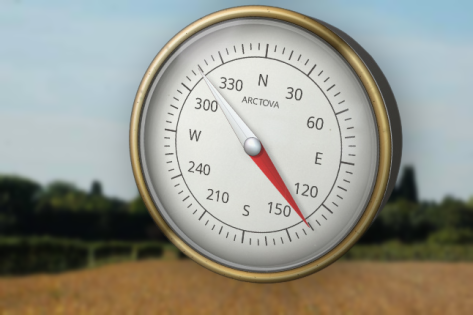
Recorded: 135 (°)
